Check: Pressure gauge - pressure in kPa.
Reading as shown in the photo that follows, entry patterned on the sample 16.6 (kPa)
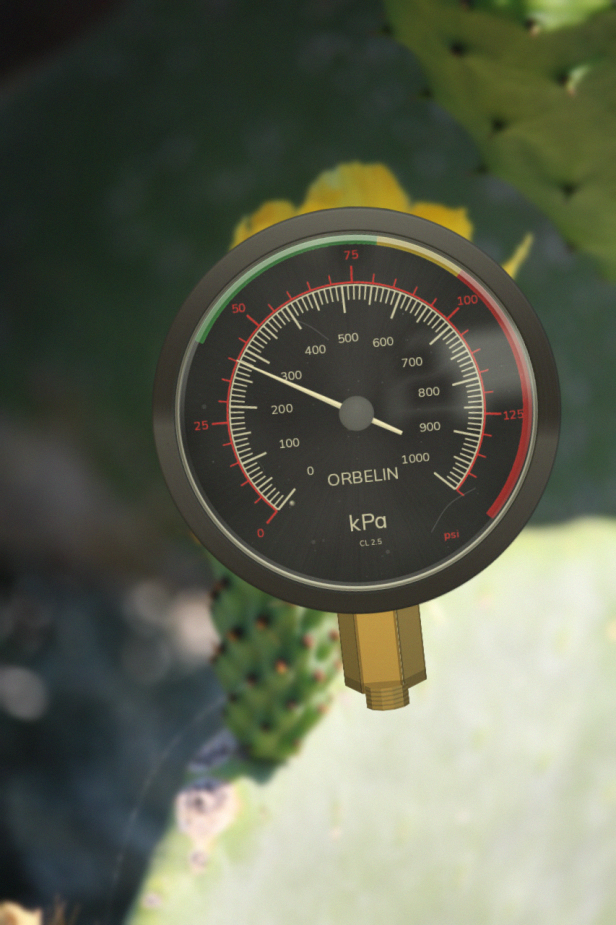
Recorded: 280 (kPa)
